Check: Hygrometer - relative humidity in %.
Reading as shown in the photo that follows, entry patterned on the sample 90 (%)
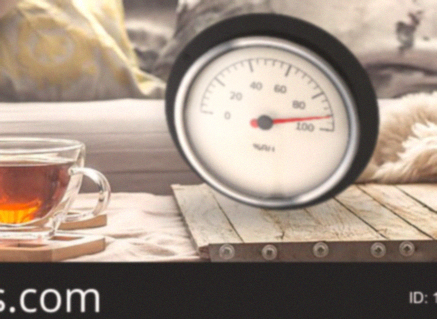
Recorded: 92 (%)
